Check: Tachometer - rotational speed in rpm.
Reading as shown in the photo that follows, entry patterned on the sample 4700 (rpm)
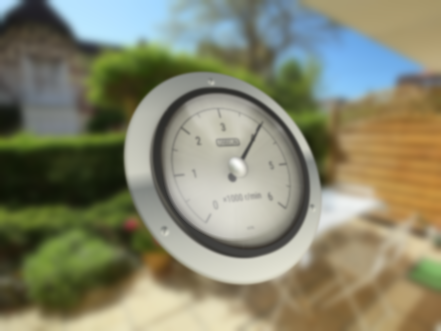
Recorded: 4000 (rpm)
